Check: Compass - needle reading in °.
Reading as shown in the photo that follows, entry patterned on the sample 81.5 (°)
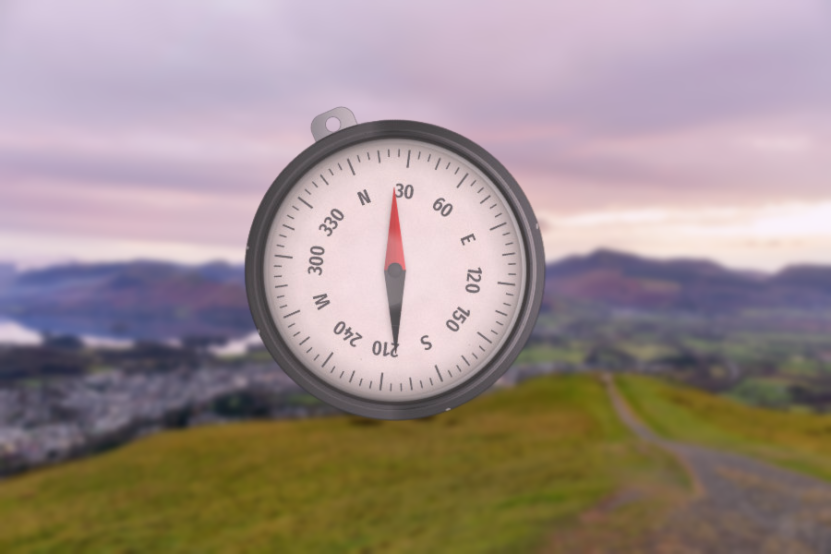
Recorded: 22.5 (°)
